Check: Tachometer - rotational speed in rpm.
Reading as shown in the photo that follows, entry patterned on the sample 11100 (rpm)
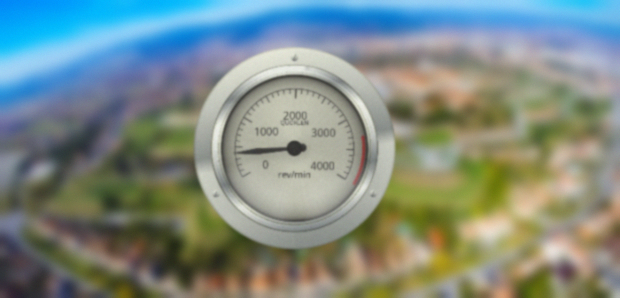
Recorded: 400 (rpm)
